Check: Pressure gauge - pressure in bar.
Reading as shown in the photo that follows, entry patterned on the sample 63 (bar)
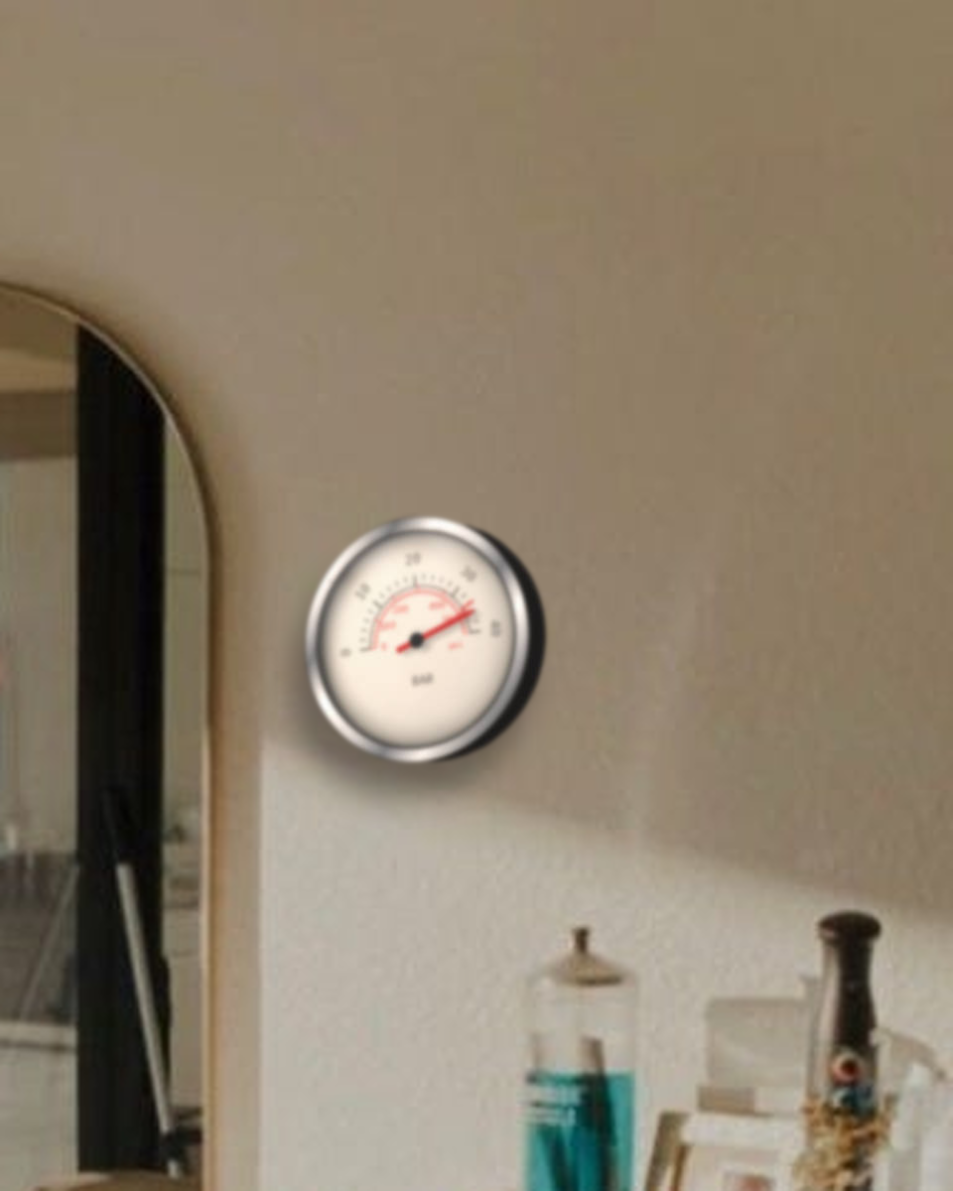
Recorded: 36 (bar)
